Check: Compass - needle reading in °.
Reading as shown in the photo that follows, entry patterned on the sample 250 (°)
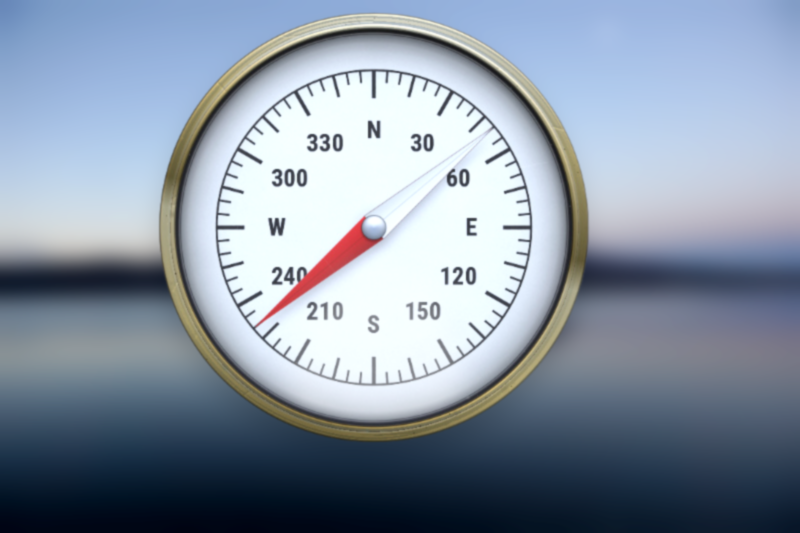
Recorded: 230 (°)
